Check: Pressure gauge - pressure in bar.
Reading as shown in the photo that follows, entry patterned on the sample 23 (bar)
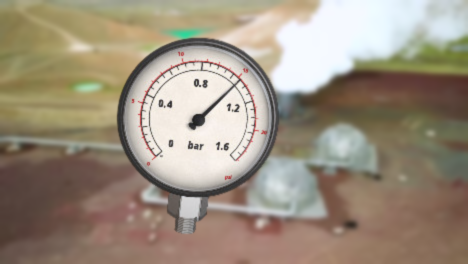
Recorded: 1.05 (bar)
